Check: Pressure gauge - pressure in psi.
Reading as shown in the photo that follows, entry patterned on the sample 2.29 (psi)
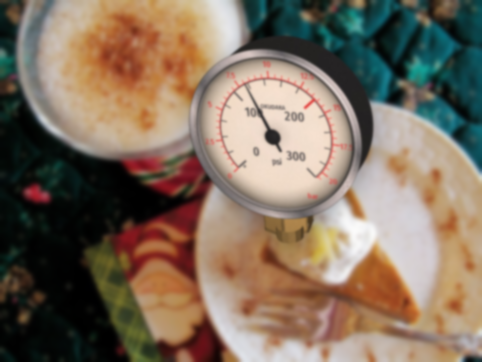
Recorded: 120 (psi)
